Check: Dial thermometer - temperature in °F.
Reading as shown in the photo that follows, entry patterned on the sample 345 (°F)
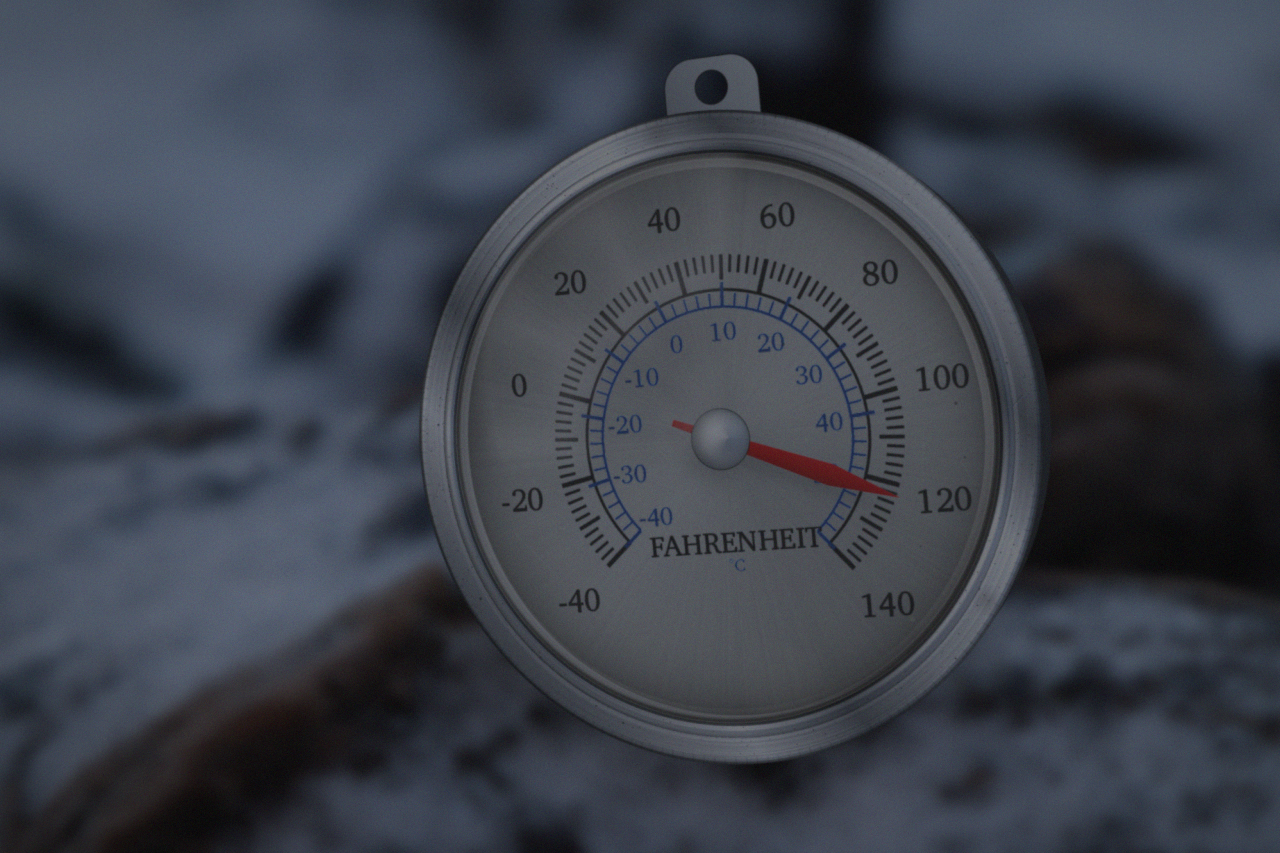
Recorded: 122 (°F)
